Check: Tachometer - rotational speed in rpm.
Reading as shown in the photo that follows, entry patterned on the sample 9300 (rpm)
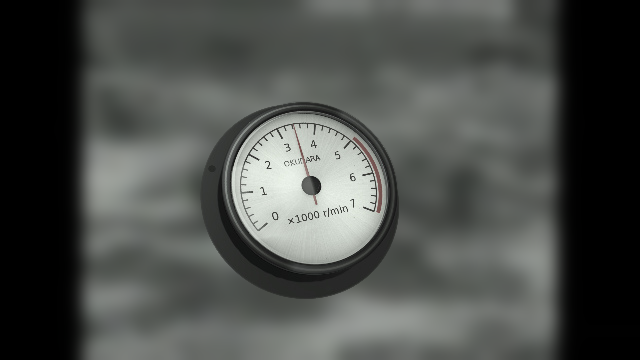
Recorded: 3400 (rpm)
